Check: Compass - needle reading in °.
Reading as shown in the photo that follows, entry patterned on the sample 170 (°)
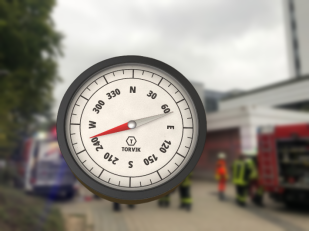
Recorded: 250 (°)
